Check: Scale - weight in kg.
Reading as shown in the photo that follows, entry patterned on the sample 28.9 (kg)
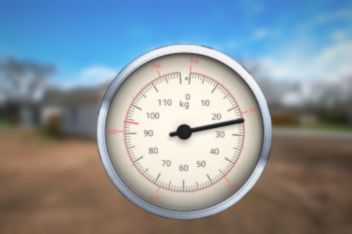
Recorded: 25 (kg)
